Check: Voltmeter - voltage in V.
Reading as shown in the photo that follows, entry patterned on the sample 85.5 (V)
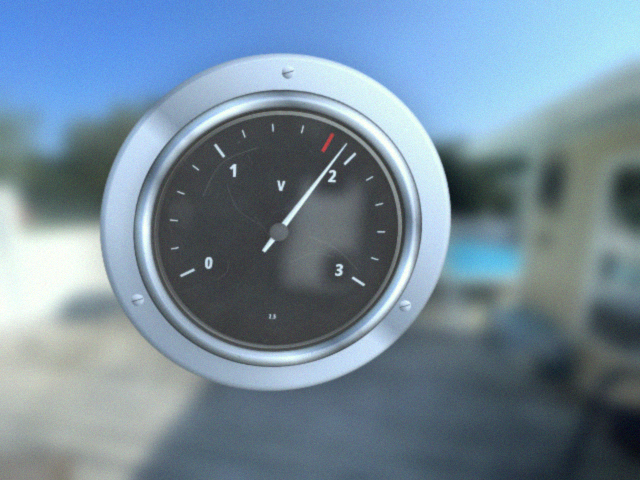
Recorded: 1.9 (V)
